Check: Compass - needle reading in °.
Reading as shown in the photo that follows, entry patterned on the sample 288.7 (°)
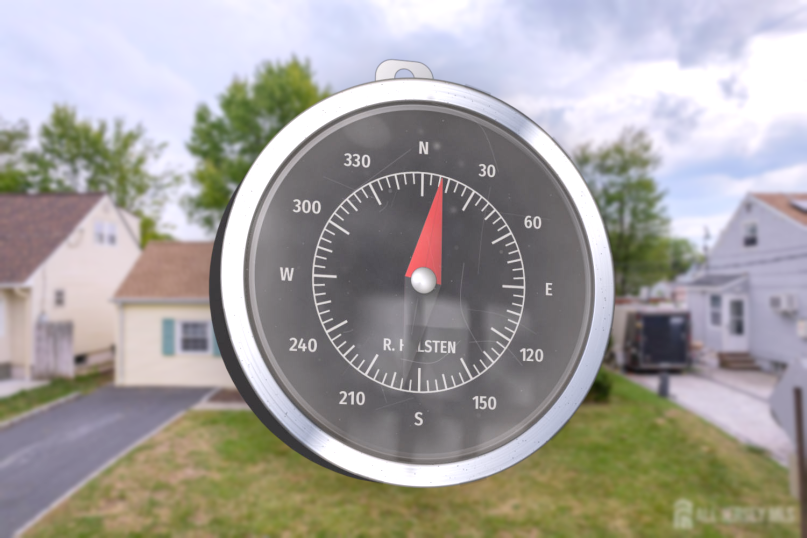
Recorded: 10 (°)
